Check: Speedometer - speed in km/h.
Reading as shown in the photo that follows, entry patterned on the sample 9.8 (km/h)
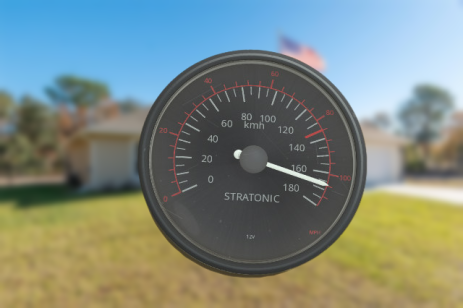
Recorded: 167.5 (km/h)
